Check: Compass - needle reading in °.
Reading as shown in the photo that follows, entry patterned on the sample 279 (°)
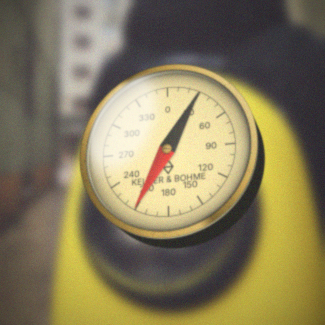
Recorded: 210 (°)
